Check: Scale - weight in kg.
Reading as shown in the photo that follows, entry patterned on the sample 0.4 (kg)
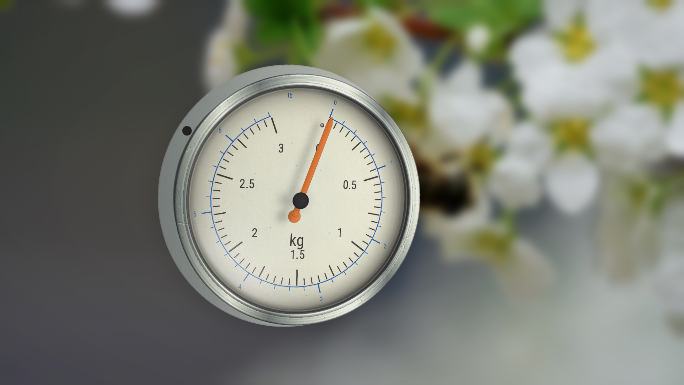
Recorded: 0 (kg)
